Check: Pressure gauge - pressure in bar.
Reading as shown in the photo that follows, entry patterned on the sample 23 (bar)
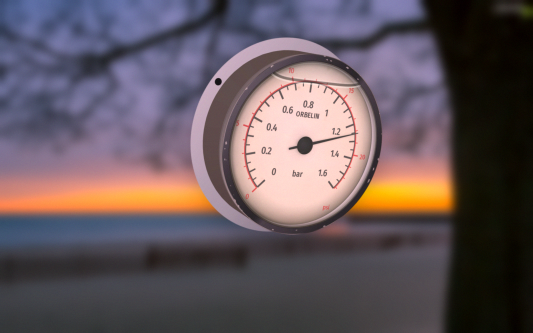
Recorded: 1.25 (bar)
